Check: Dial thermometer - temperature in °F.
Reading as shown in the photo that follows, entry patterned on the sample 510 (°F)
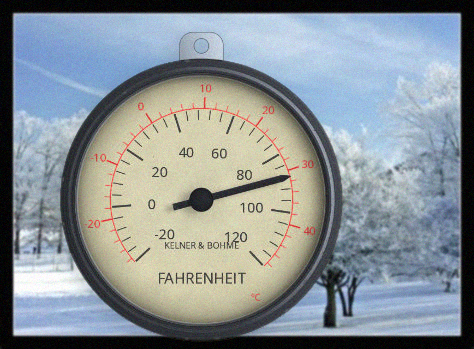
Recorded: 88 (°F)
